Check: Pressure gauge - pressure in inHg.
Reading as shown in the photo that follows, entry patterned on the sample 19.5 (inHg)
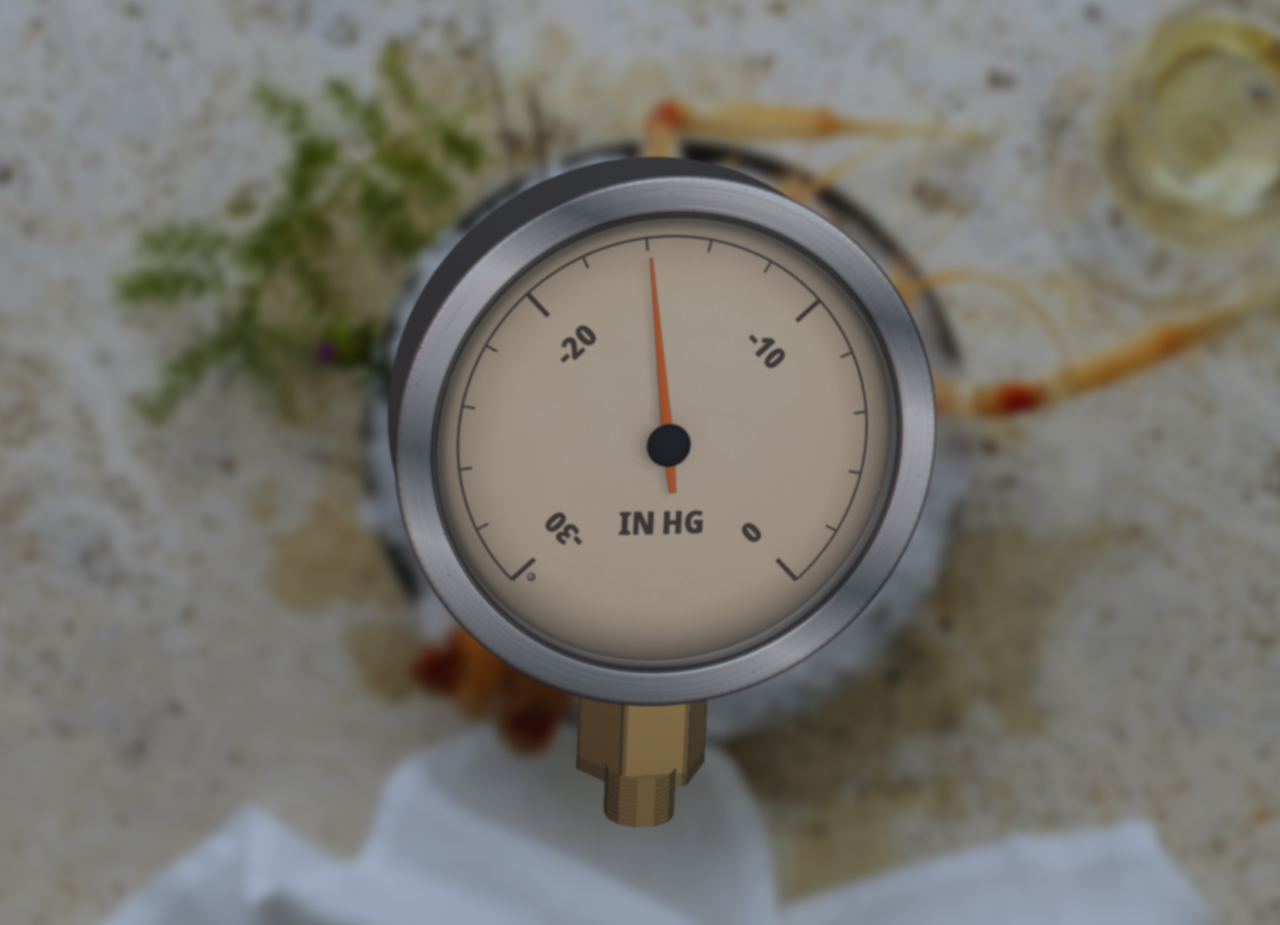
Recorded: -16 (inHg)
